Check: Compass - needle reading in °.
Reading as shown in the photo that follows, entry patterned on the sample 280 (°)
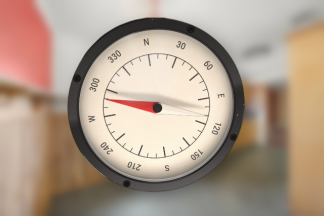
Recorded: 290 (°)
